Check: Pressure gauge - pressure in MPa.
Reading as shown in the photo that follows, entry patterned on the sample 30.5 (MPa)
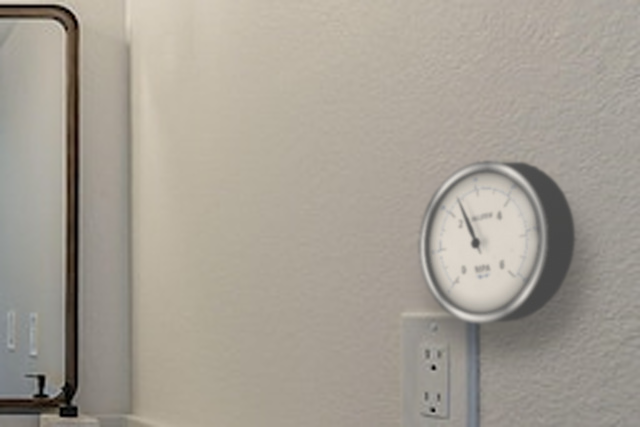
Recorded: 2.5 (MPa)
